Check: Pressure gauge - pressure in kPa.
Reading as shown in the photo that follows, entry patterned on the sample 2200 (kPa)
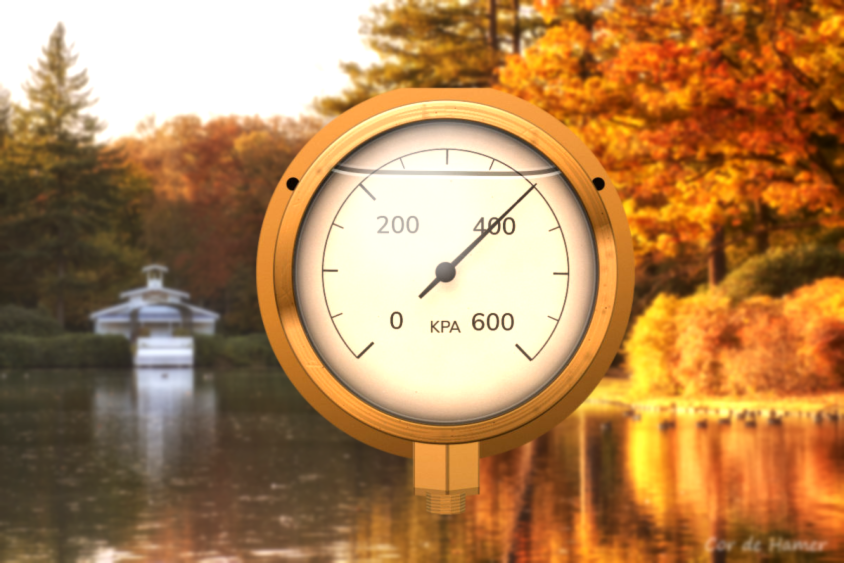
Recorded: 400 (kPa)
